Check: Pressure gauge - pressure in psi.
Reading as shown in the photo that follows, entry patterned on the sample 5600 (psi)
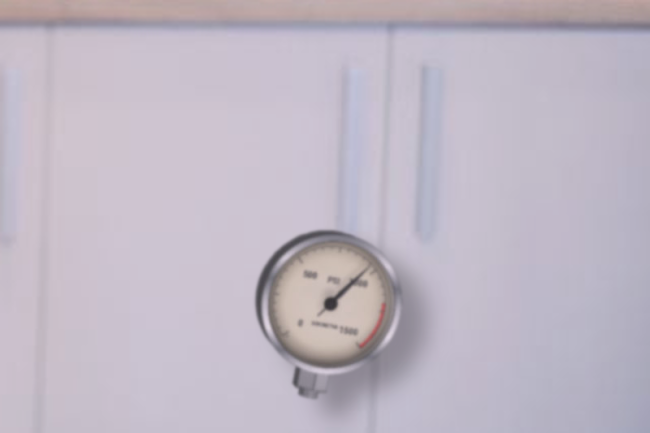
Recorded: 950 (psi)
